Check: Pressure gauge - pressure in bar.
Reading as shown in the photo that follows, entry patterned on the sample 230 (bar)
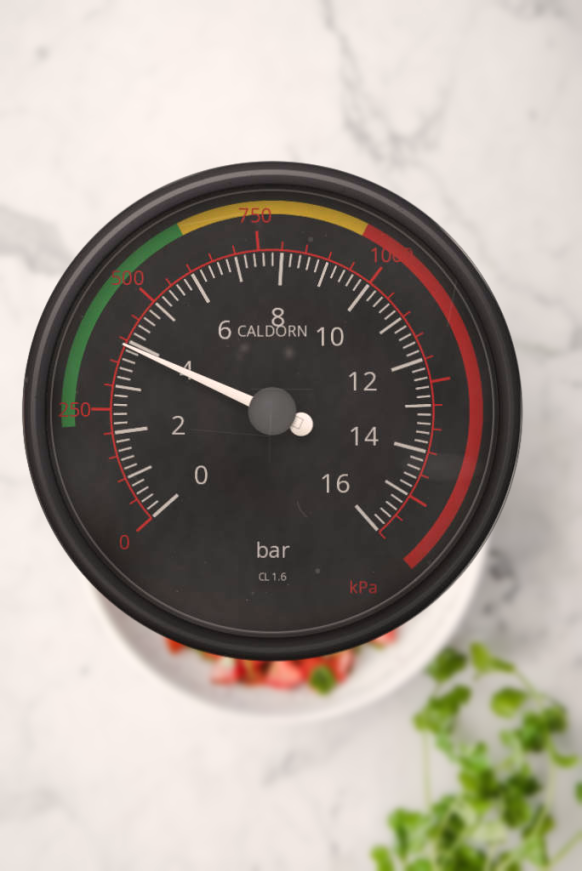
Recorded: 3.9 (bar)
